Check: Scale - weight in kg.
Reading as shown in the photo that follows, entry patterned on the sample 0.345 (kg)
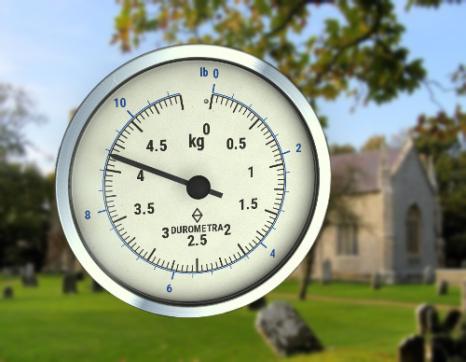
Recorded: 4.15 (kg)
